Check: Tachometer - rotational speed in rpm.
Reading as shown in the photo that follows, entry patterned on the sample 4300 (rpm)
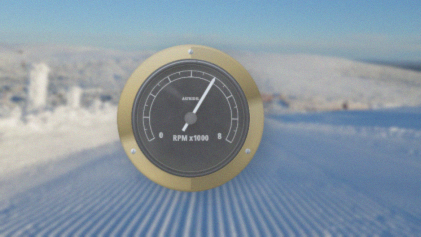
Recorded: 5000 (rpm)
